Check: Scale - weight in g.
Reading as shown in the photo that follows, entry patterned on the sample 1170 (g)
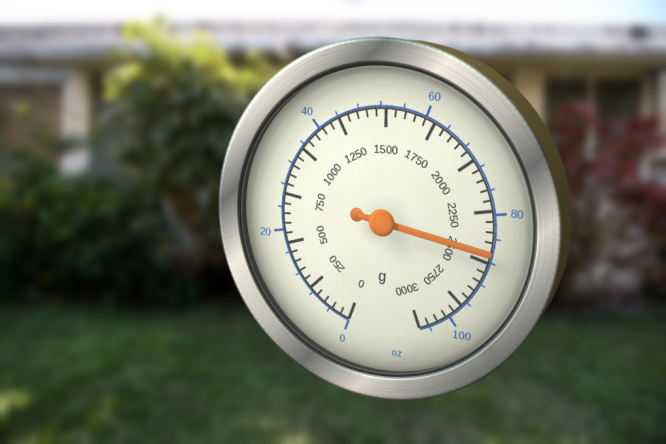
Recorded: 2450 (g)
